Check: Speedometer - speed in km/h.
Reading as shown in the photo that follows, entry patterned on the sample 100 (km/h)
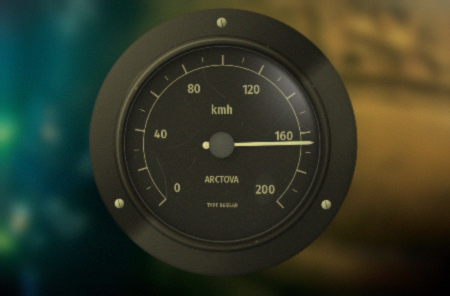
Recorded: 165 (km/h)
